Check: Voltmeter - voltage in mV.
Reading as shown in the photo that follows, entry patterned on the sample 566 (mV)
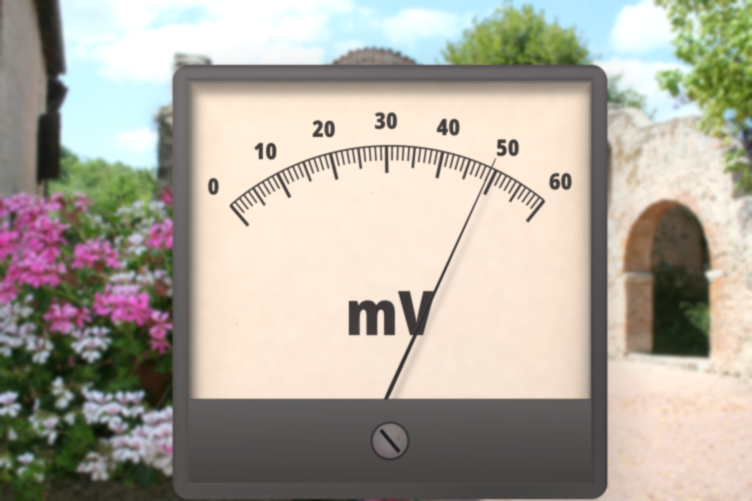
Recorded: 49 (mV)
